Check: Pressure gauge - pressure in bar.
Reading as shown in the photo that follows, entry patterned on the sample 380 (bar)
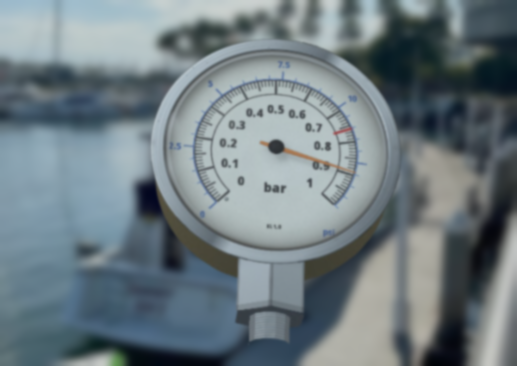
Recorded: 0.9 (bar)
